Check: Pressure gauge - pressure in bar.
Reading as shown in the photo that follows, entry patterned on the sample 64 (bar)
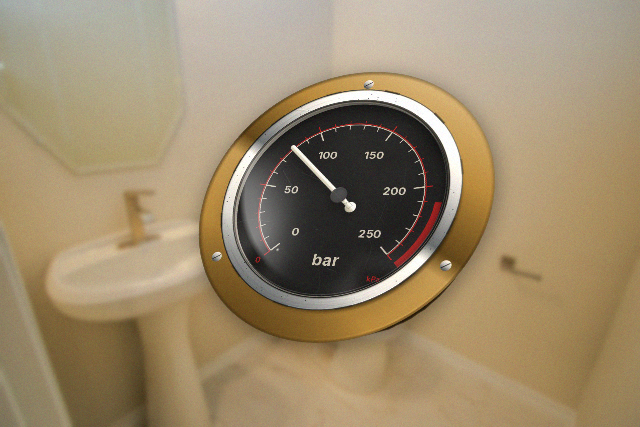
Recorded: 80 (bar)
